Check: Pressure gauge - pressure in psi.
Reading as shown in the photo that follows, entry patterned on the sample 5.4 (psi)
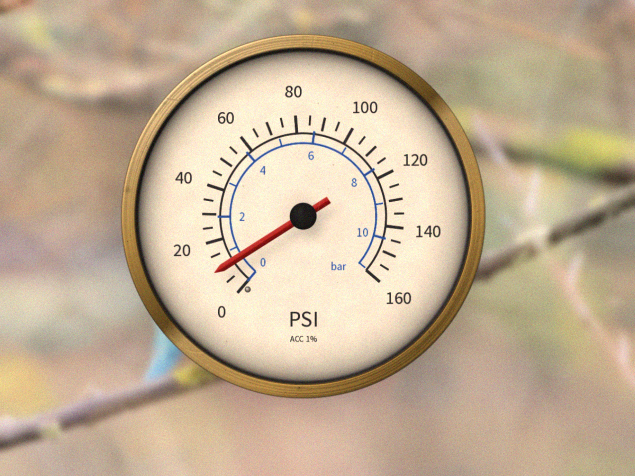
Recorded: 10 (psi)
